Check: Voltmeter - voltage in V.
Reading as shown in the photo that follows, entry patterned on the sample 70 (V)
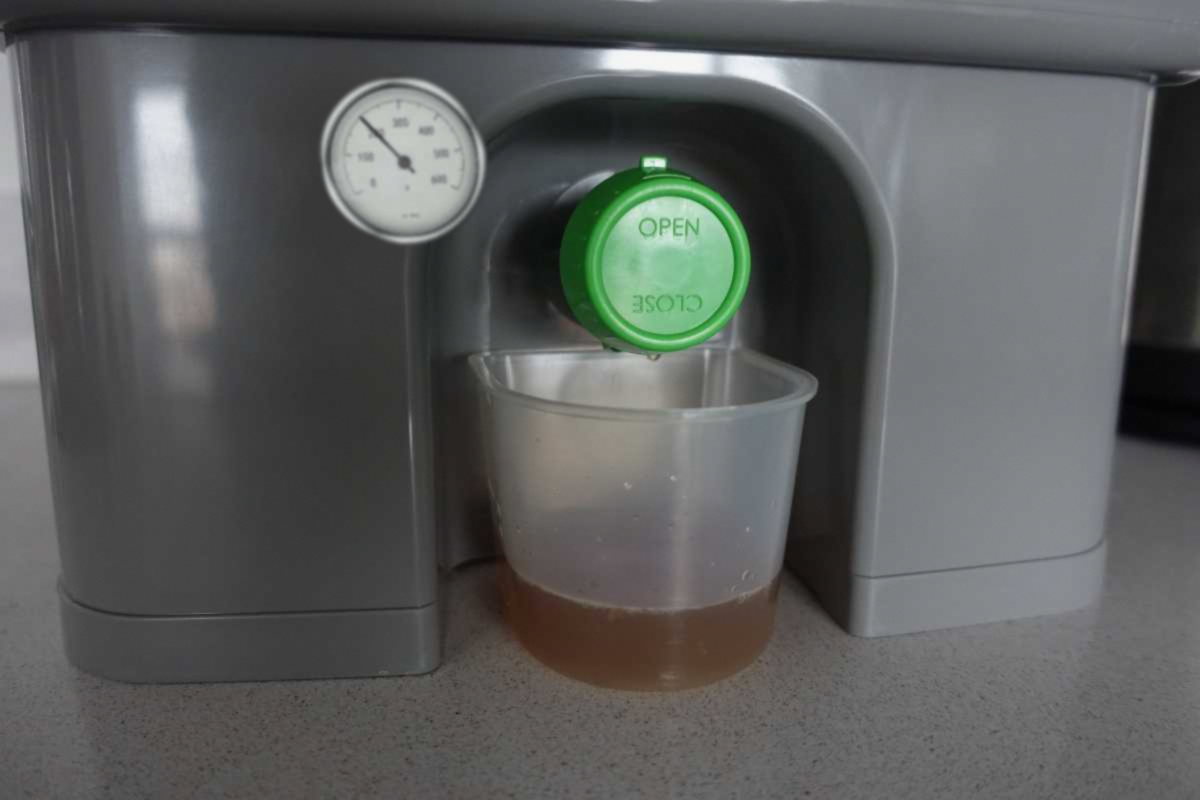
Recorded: 200 (V)
